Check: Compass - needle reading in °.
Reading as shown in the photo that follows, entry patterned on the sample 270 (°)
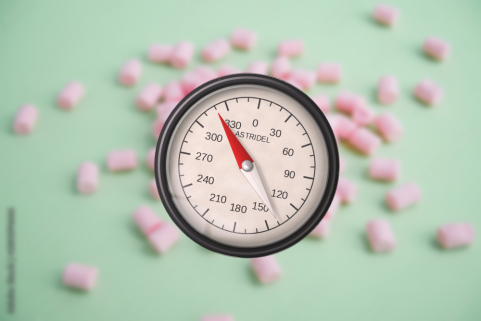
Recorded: 320 (°)
